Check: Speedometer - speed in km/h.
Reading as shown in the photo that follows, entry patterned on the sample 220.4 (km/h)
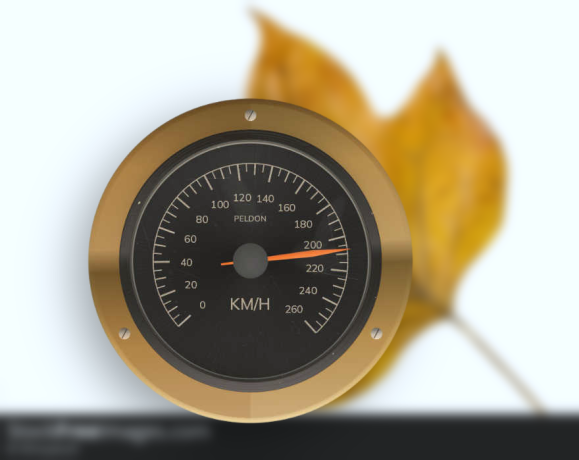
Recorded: 207.5 (km/h)
